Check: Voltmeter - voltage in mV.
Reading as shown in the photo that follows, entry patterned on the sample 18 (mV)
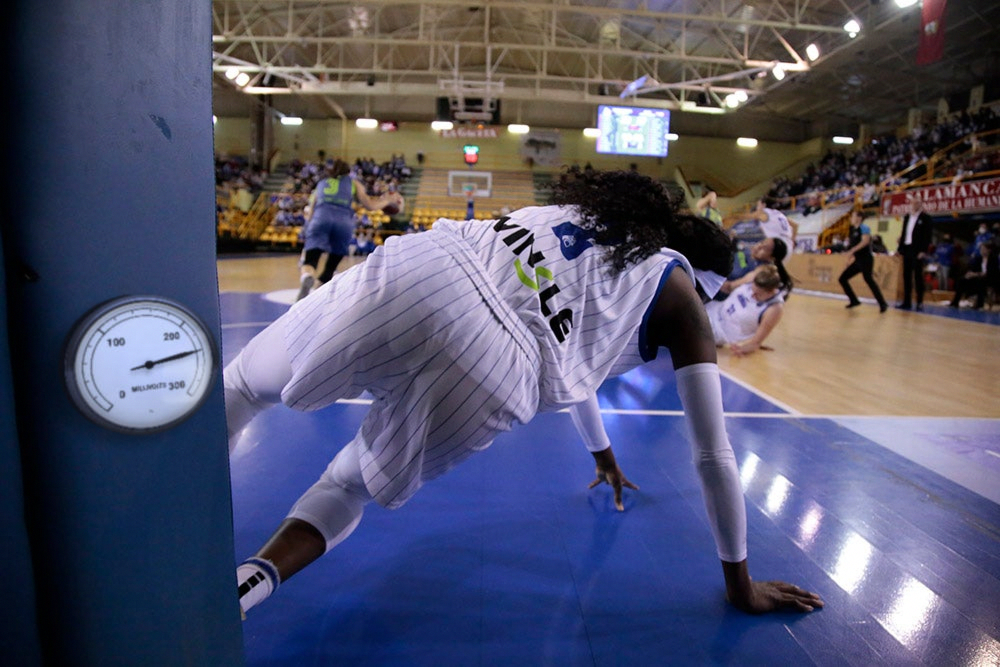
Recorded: 240 (mV)
